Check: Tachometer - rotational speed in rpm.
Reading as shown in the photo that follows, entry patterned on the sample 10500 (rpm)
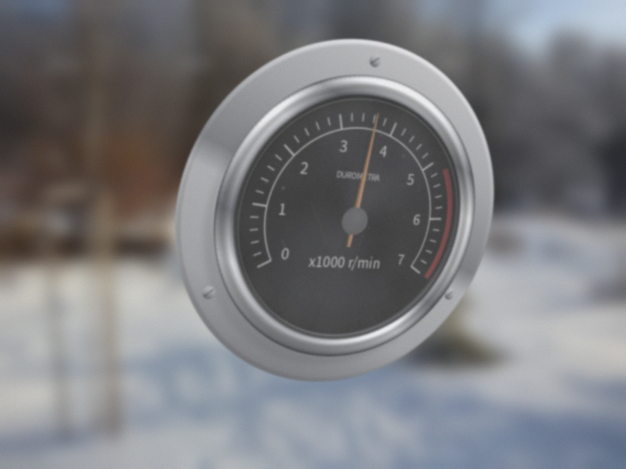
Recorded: 3600 (rpm)
